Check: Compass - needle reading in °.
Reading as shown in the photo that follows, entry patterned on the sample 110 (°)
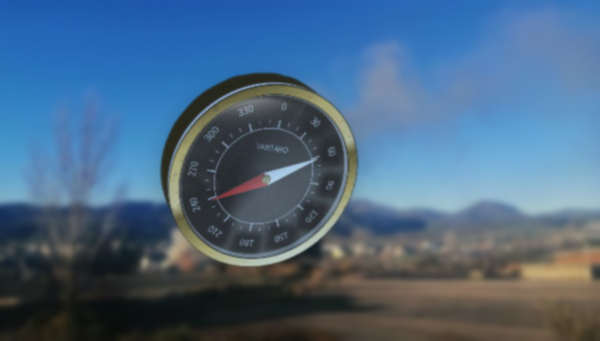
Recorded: 240 (°)
